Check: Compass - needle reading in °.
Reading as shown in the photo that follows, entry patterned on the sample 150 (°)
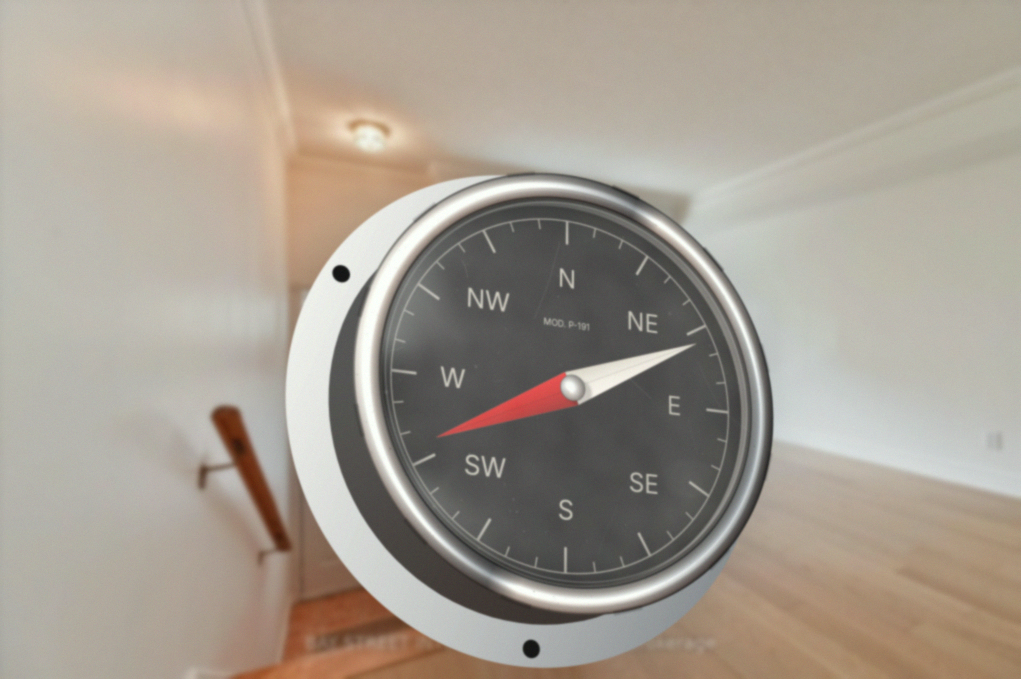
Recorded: 245 (°)
